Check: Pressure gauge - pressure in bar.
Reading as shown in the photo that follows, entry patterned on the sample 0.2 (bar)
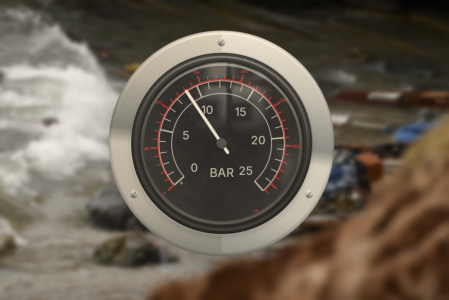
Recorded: 9 (bar)
